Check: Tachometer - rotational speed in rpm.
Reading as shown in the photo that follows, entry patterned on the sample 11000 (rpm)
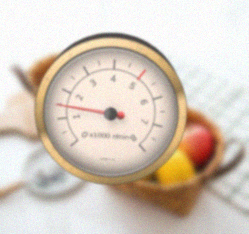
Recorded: 1500 (rpm)
